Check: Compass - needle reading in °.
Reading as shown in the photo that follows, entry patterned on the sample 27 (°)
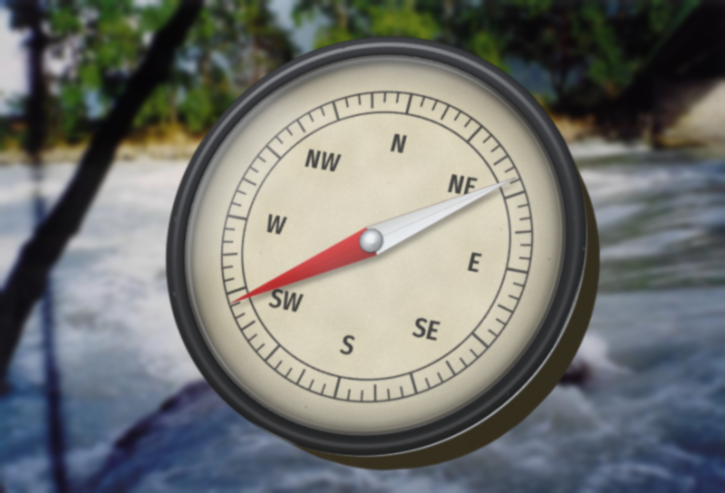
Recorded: 235 (°)
